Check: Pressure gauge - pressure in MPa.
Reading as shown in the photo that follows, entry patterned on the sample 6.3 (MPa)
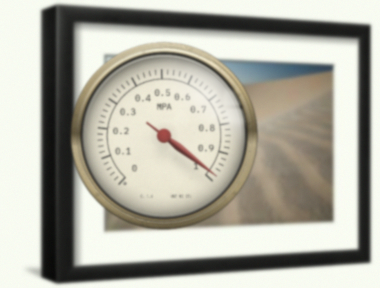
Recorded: 0.98 (MPa)
